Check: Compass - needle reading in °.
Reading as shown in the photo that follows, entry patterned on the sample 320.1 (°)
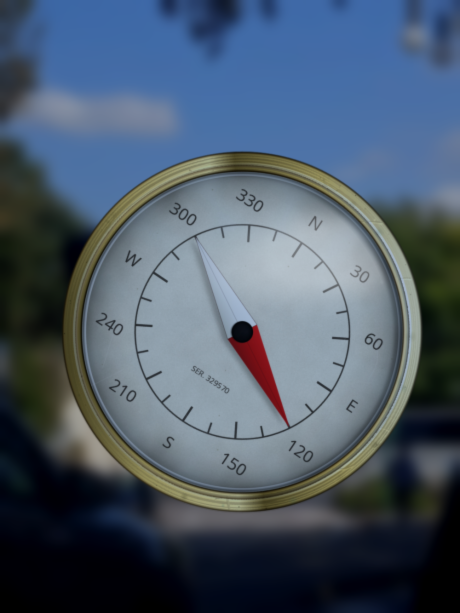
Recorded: 120 (°)
